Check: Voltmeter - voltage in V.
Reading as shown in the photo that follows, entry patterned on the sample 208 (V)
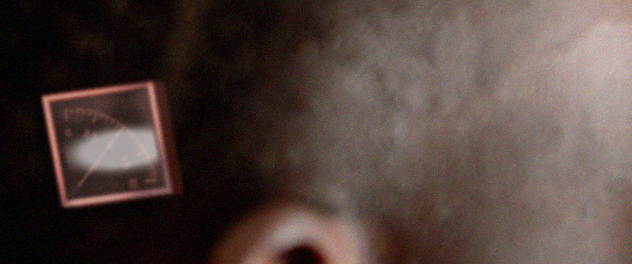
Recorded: 5 (V)
